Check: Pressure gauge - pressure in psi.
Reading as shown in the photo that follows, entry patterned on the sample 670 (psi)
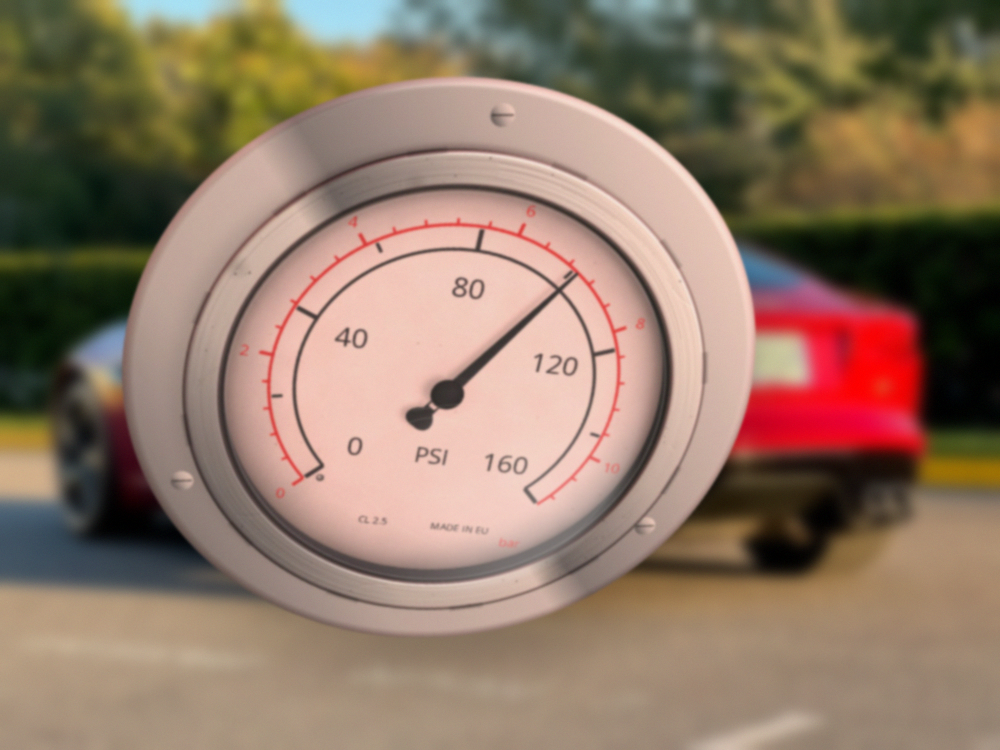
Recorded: 100 (psi)
